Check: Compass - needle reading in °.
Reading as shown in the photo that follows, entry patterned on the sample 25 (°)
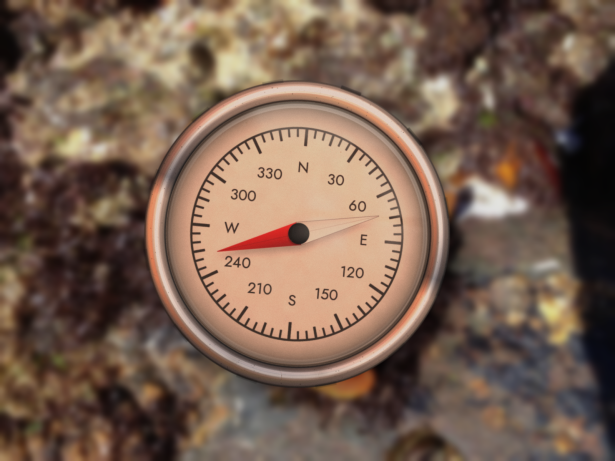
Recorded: 252.5 (°)
